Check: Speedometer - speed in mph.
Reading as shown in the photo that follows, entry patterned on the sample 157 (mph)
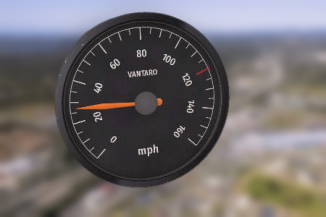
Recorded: 27.5 (mph)
